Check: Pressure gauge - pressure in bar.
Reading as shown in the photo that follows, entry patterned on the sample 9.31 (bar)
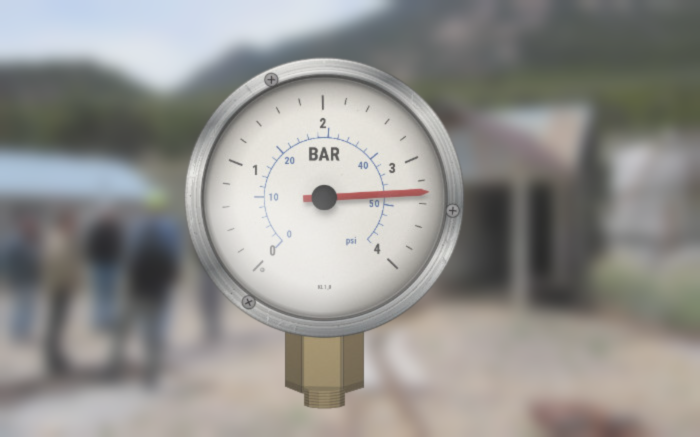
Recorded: 3.3 (bar)
